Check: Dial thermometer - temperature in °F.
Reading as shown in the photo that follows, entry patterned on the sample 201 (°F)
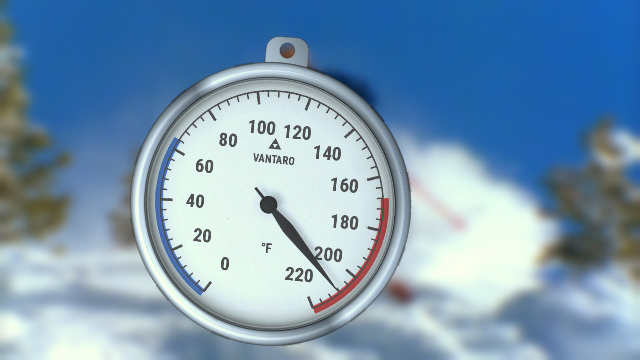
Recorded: 208 (°F)
